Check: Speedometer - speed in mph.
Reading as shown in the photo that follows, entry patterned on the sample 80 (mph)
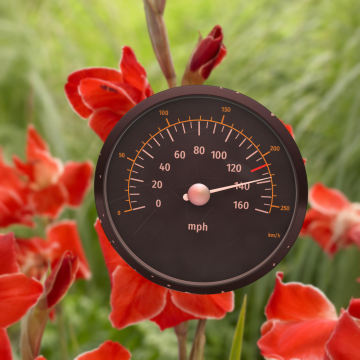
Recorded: 137.5 (mph)
